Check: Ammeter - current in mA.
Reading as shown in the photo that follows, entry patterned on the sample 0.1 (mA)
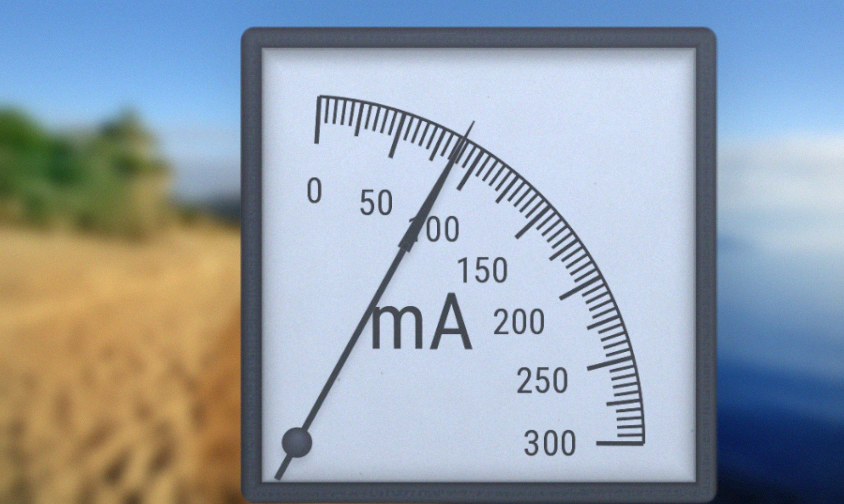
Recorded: 87.5 (mA)
